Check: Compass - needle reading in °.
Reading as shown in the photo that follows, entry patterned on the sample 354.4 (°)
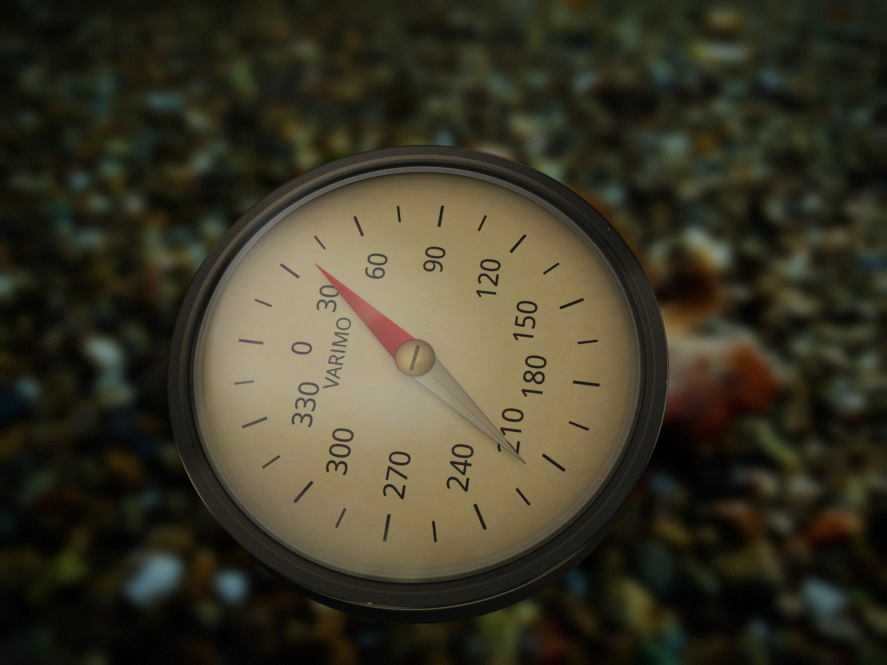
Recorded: 37.5 (°)
